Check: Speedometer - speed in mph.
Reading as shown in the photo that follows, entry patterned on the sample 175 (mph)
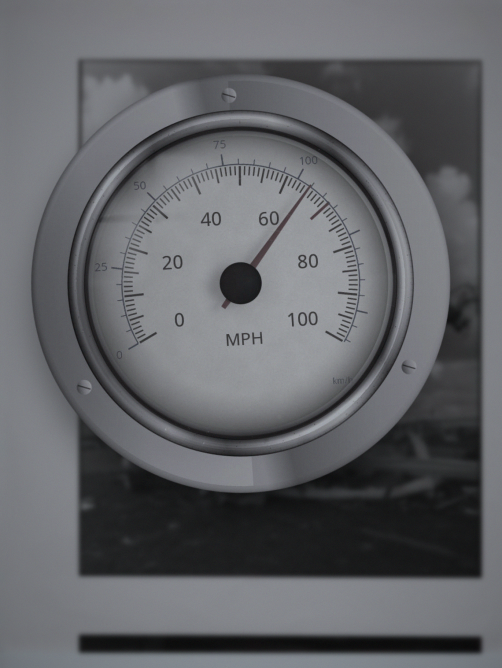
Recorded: 65 (mph)
